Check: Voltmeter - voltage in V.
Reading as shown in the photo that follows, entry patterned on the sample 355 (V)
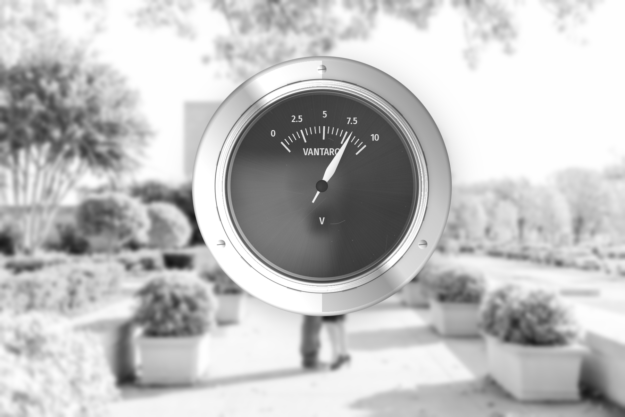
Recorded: 8 (V)
